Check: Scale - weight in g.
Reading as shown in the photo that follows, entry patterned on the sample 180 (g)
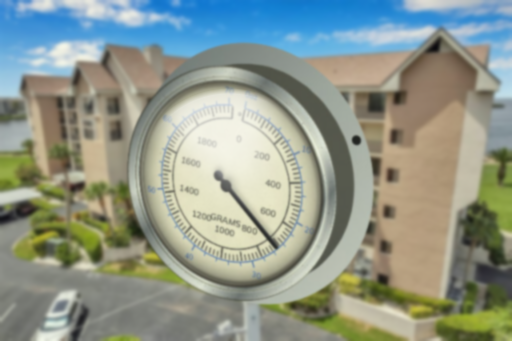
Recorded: 700 (g)
